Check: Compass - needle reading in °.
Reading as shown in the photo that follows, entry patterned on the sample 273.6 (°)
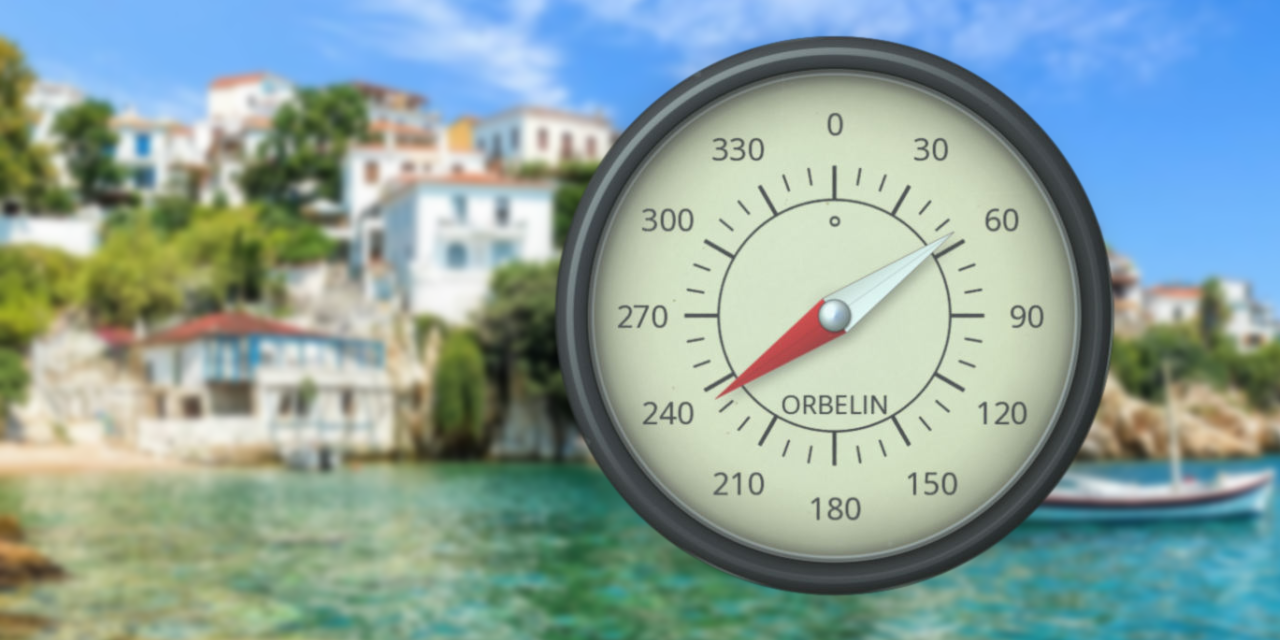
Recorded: 235 (°)
